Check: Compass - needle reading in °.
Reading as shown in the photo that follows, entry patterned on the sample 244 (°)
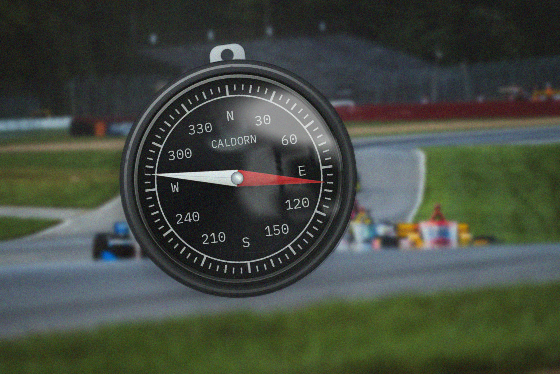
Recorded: 100 (°)
